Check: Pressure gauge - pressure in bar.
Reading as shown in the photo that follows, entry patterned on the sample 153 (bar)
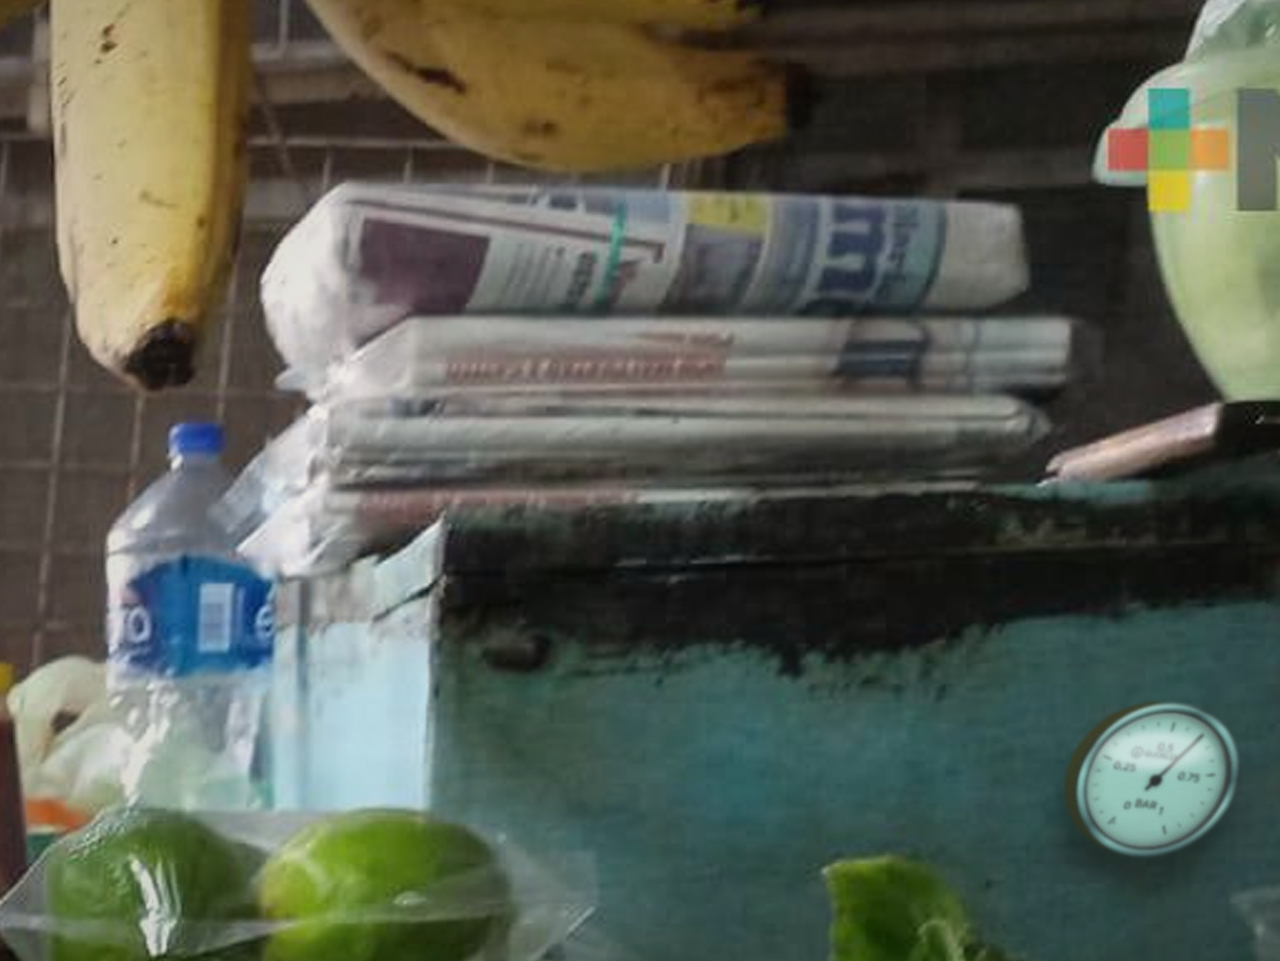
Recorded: 0.6 (bar)
